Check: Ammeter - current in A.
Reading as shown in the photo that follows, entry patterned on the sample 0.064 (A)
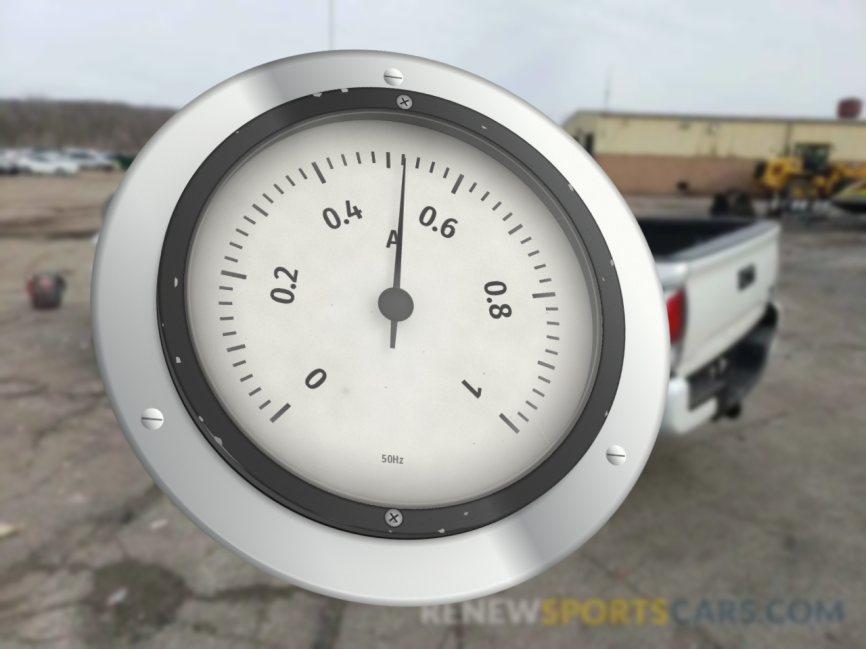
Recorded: 0.52 (A)
